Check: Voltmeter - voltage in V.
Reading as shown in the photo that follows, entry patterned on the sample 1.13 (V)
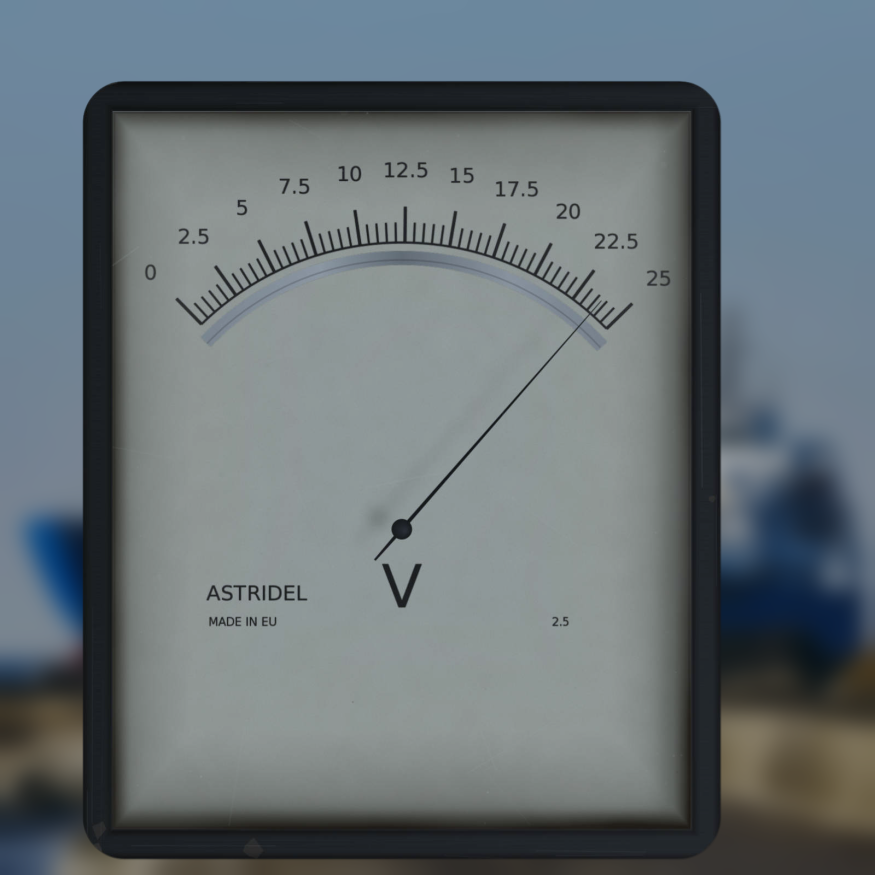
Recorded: 23.75 (V)
